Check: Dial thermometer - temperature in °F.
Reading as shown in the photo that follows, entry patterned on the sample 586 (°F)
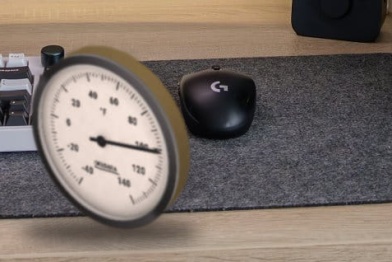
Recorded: 100 (°F)
